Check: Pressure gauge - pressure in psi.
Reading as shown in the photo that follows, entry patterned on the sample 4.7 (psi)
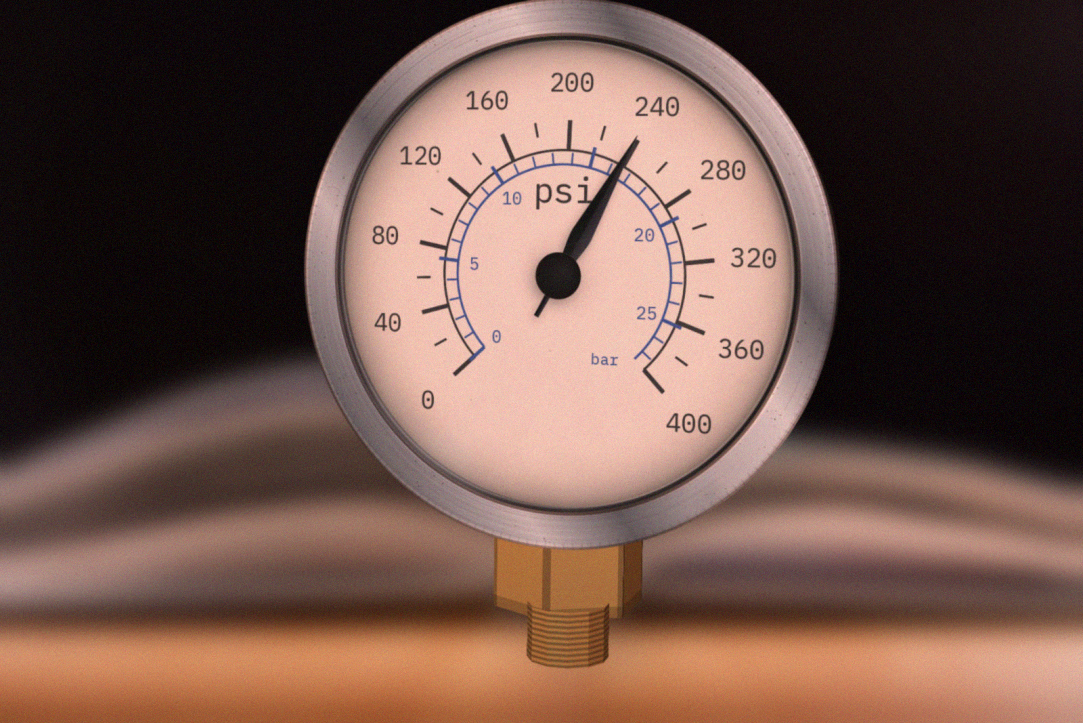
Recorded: 240 (psi)
